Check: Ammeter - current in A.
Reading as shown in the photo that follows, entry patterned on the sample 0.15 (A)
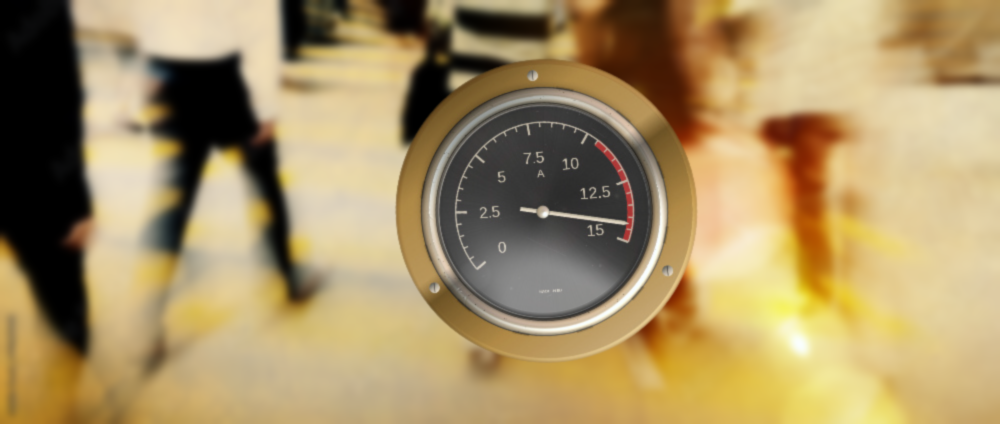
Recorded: 14.25 (A)
